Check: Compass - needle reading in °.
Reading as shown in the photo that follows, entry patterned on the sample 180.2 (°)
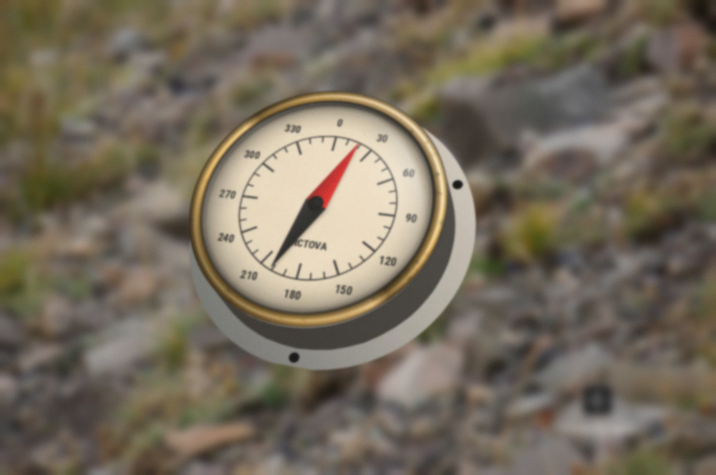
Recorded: 20 (°)
